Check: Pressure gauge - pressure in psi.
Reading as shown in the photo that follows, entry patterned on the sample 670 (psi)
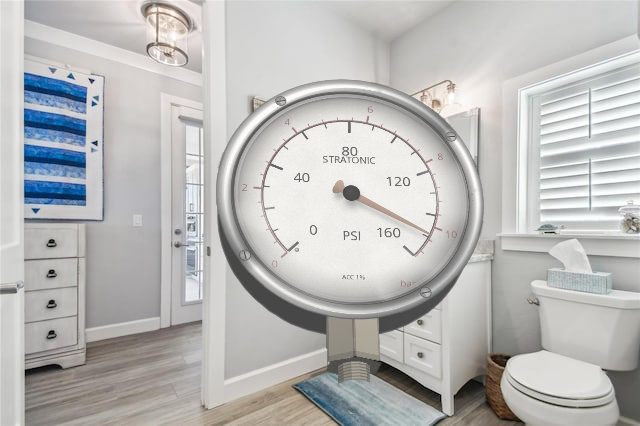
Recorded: 150 (psi)
